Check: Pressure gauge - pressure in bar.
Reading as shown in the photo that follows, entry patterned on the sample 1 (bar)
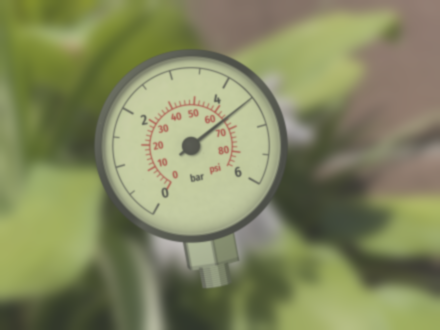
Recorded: 4.5 (bar)
